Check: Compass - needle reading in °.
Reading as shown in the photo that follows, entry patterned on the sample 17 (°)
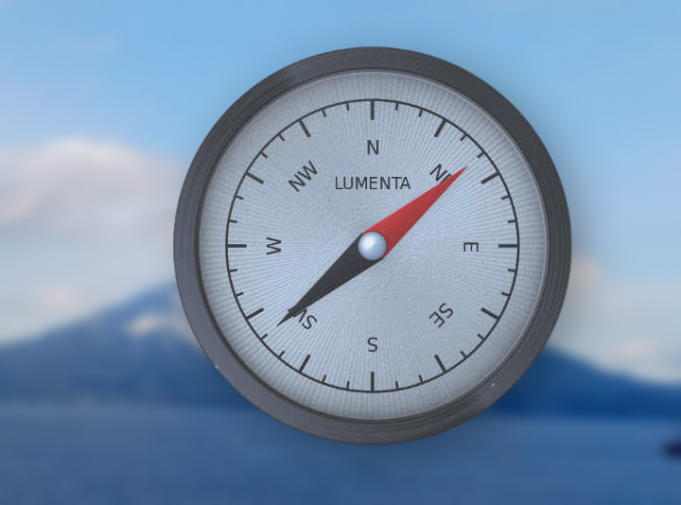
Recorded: 50 (°)
